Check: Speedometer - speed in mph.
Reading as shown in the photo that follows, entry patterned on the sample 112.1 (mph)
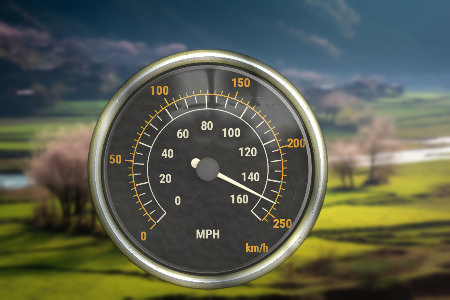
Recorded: 150 (mph)
